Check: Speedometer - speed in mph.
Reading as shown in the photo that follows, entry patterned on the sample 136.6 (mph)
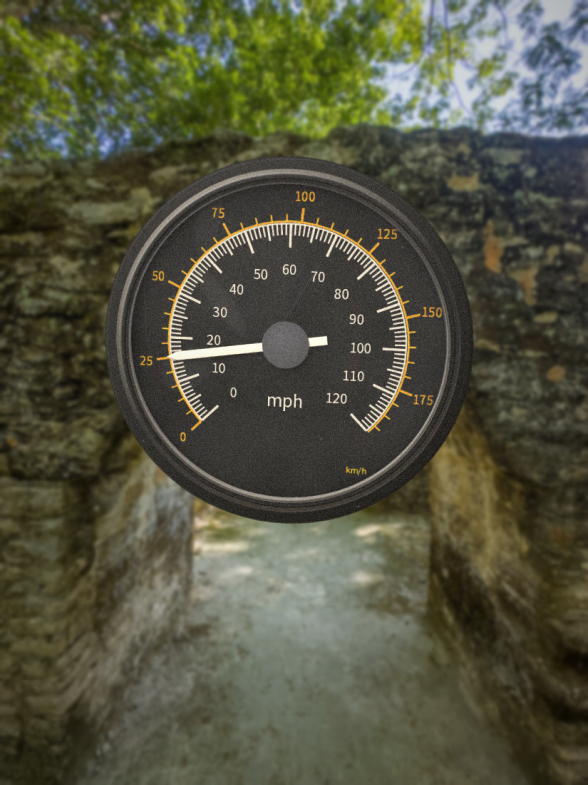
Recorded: 16 (mph)
